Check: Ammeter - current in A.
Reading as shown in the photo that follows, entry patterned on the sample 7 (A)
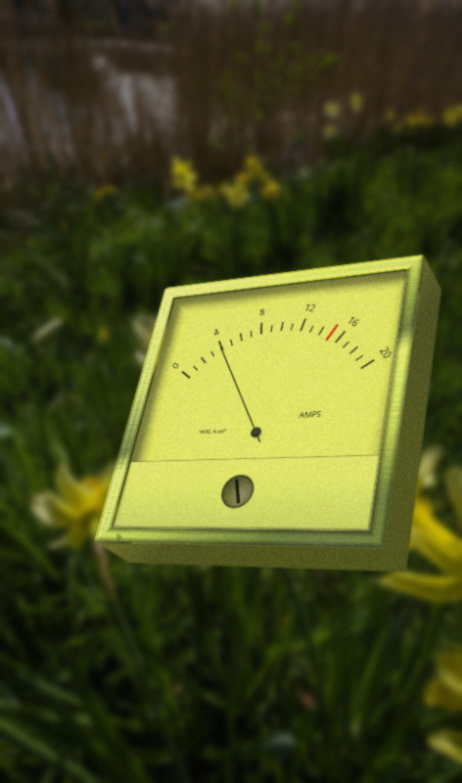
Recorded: 4 (A)
